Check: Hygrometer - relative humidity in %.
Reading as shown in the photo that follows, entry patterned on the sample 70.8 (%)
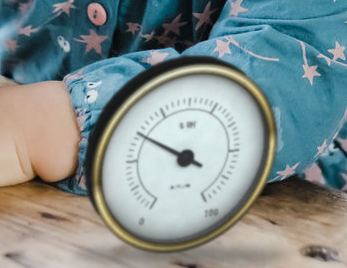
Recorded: 30 (%)
